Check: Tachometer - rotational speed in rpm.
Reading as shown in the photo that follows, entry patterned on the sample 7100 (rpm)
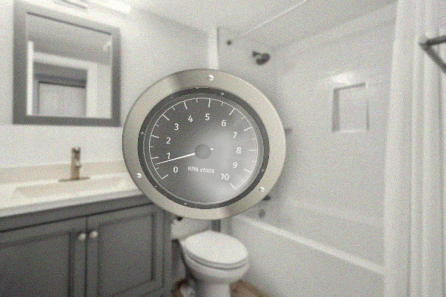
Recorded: 750 (rpm)
